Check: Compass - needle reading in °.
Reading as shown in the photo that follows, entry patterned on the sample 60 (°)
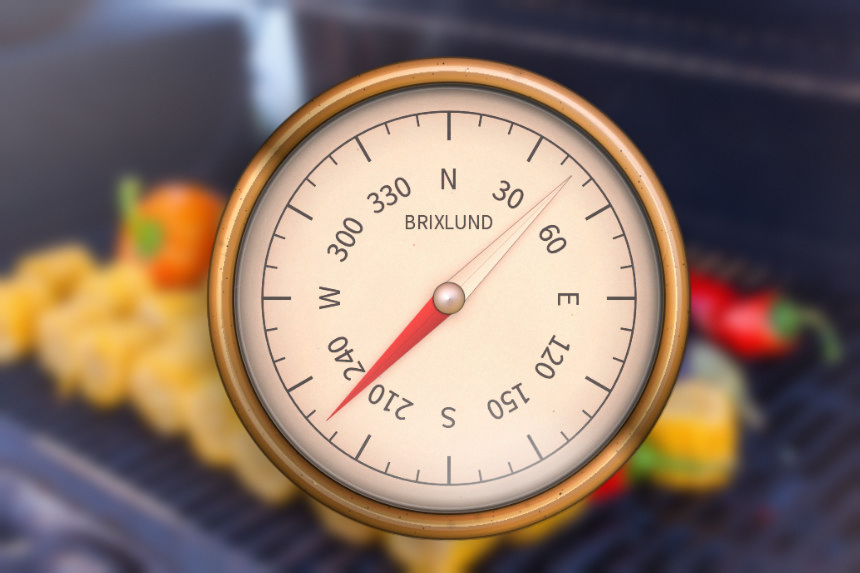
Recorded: 225 (°)
